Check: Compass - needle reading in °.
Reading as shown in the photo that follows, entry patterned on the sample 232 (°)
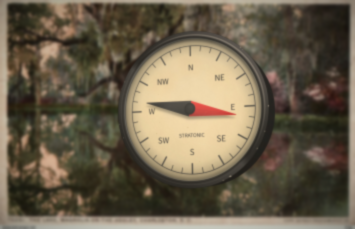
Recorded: 100 (°)
